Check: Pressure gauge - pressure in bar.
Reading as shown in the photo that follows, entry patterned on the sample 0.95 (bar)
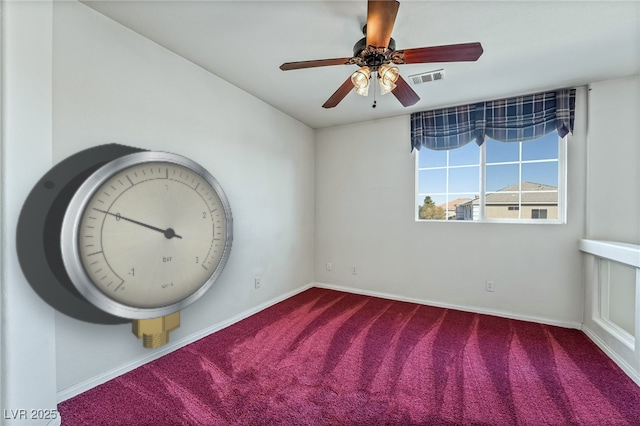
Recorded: 0 (bar)
